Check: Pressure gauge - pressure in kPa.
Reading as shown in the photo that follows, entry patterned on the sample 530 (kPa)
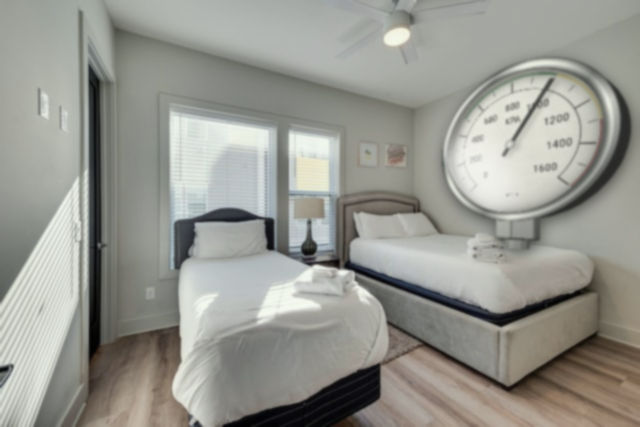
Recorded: 1000 (kPa)
